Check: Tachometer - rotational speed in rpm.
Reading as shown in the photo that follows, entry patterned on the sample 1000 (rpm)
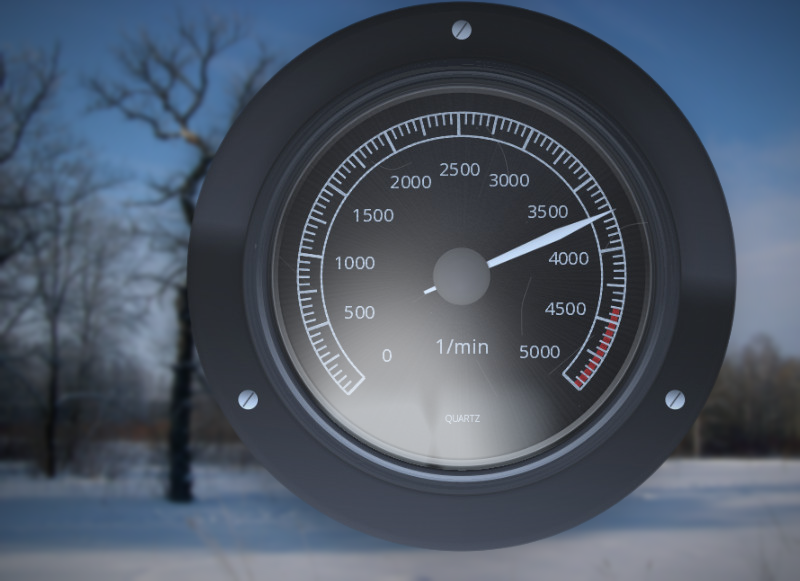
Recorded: 3750 (rpm)
